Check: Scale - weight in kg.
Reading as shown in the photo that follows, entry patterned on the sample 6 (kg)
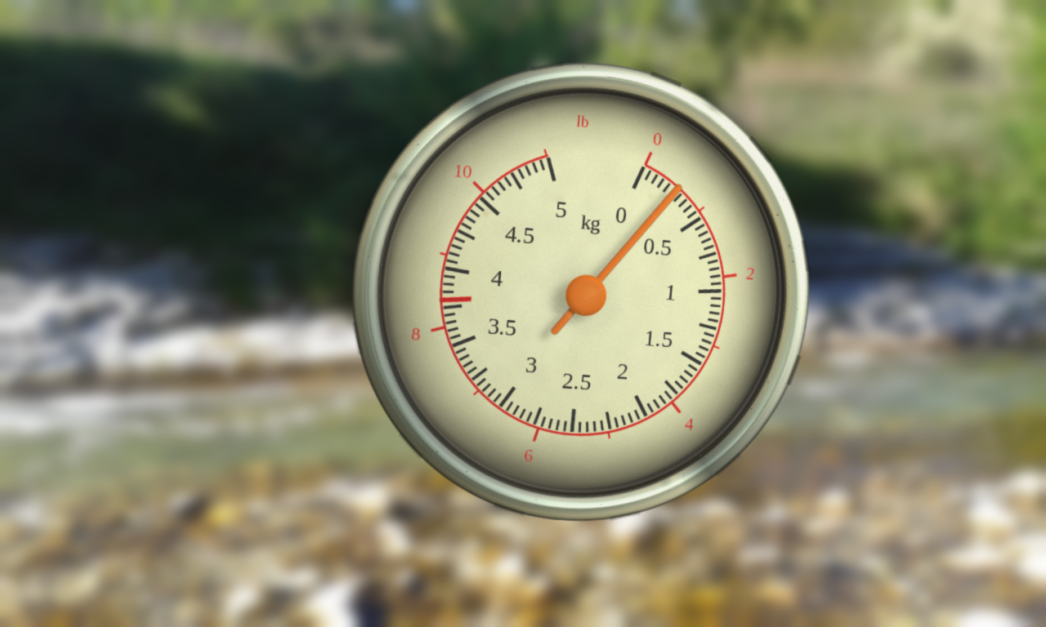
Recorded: 0.25 (kg)
